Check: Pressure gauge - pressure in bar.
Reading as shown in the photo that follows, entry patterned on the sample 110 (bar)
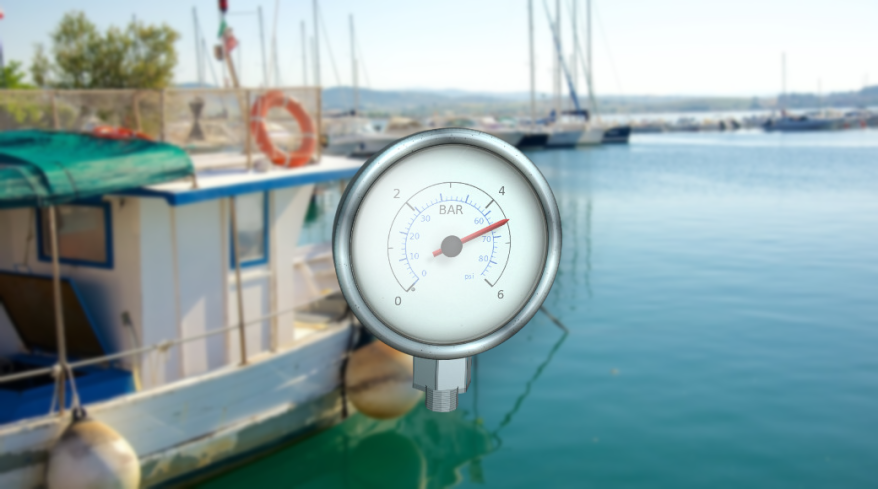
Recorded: 4.5 (bar)
